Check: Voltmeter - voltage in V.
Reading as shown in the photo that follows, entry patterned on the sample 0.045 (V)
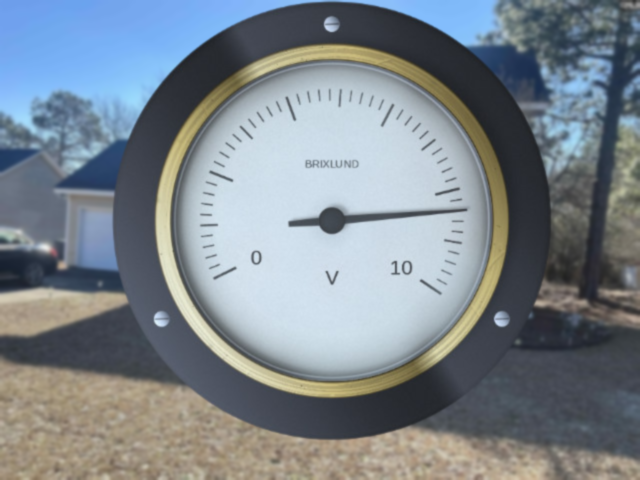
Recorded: 8.4 (V)
